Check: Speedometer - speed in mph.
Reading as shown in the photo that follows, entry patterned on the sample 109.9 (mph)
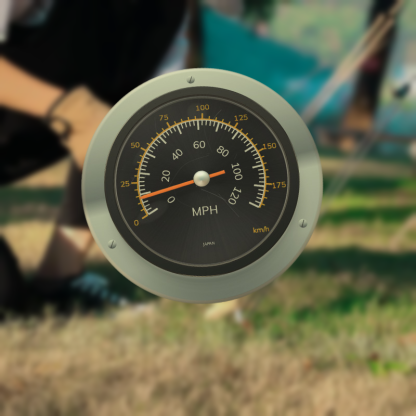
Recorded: 8 (mph)
